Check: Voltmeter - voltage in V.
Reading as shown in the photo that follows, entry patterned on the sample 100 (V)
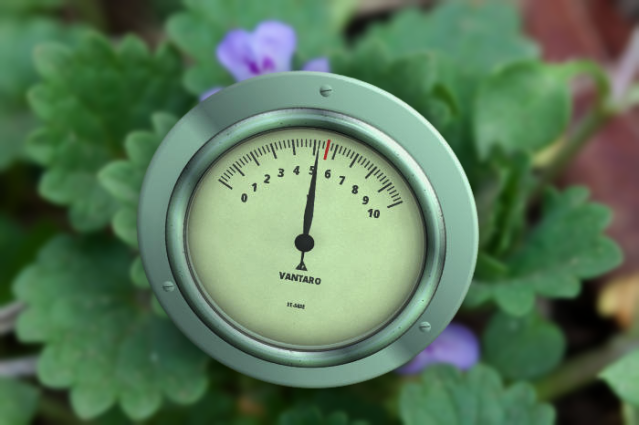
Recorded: 5.2 (V)
